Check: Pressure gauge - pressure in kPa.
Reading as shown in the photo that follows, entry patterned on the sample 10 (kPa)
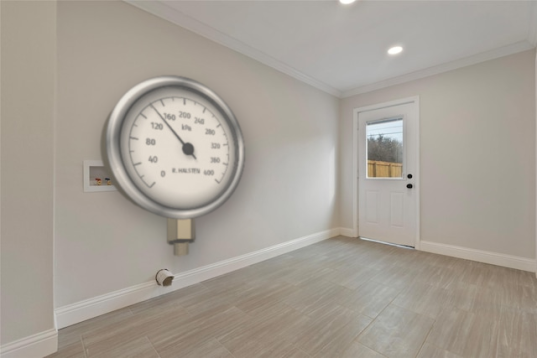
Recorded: 140 (kPa)
